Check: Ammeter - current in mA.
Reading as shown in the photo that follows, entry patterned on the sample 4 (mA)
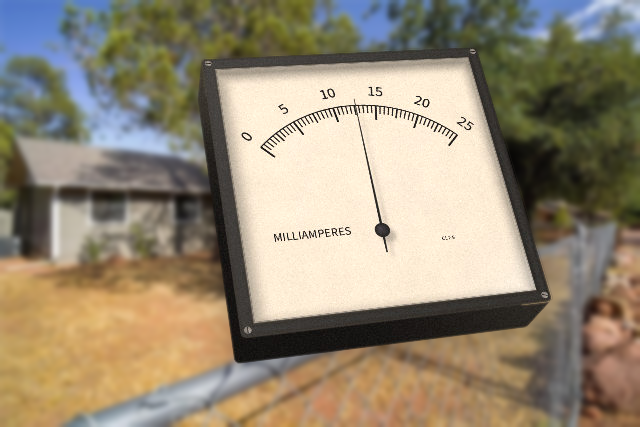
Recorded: 12.5 (mA)
